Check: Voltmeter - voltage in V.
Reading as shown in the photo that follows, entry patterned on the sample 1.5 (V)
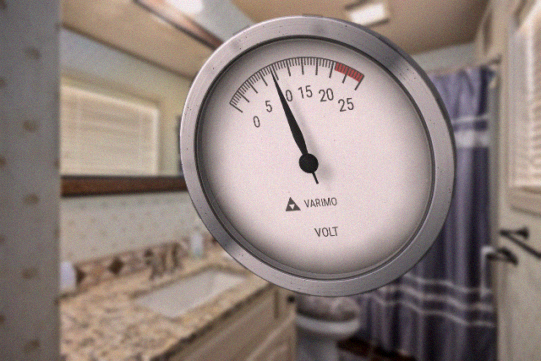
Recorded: 10 (V)
